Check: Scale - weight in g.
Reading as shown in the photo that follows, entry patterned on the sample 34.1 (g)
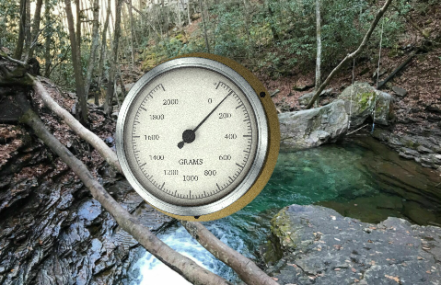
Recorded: 100 (g)
